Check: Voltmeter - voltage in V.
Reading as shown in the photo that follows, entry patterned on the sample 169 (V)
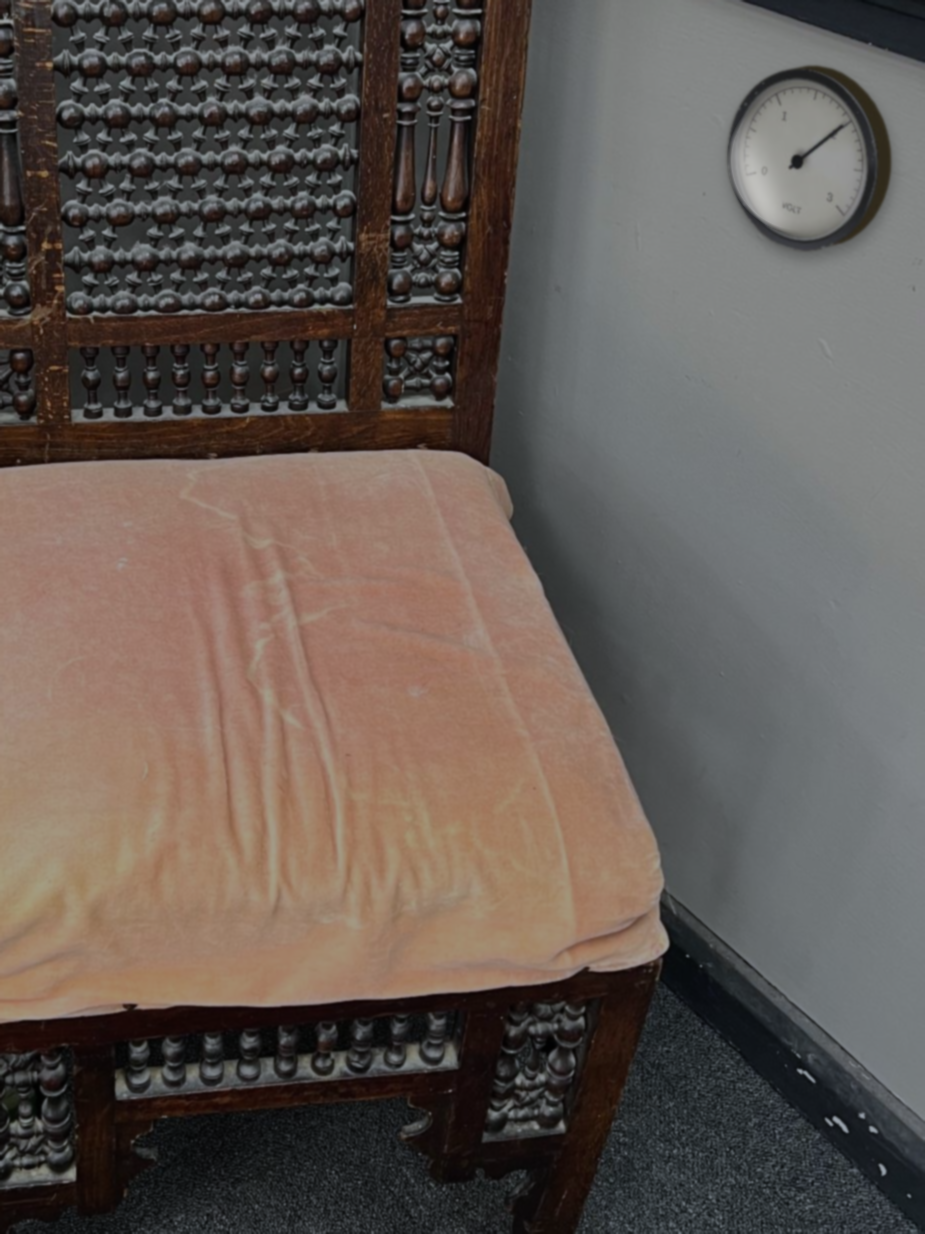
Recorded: 2 (V)
